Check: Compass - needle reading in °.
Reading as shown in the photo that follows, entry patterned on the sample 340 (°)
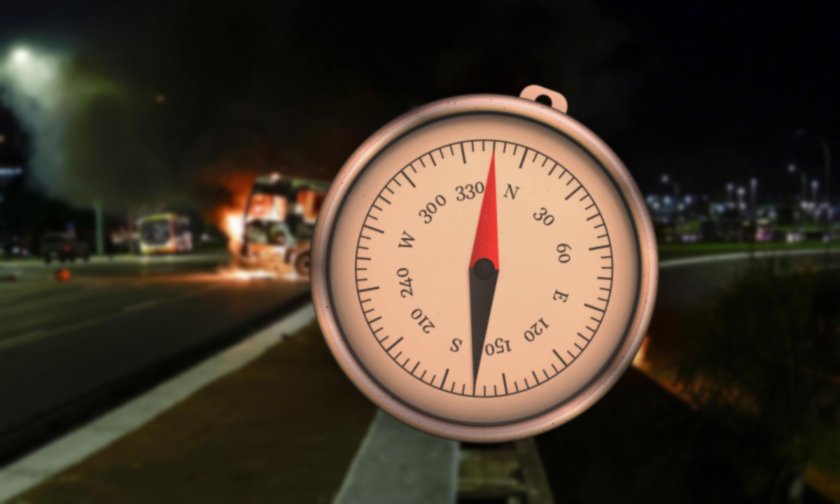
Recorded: 345 (°)
